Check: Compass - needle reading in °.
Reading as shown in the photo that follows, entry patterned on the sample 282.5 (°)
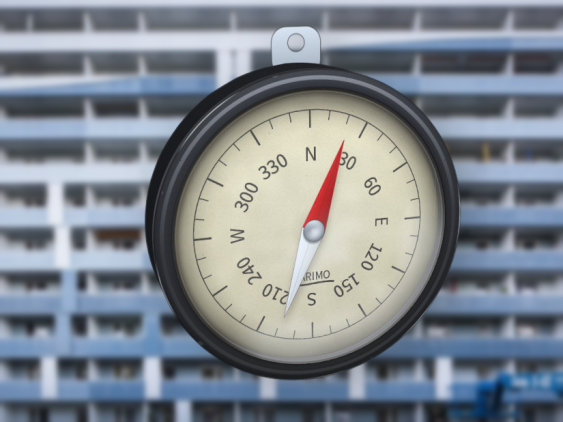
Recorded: 20 (°)
